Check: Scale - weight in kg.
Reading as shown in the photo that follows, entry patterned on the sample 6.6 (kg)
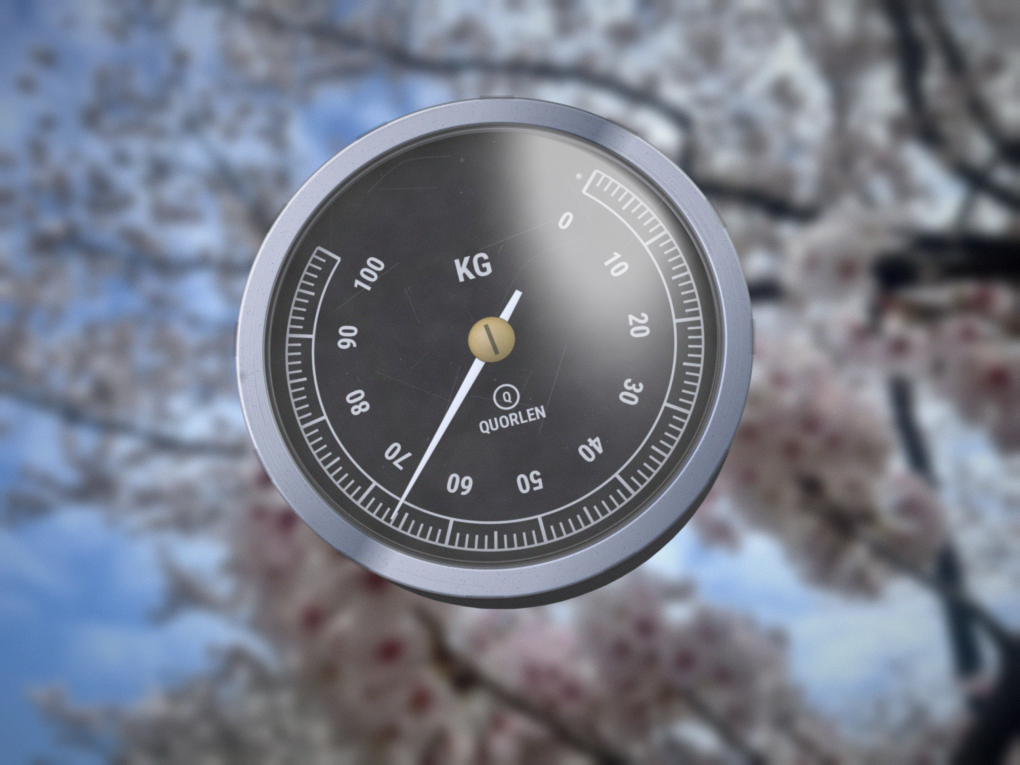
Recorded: 66 (kg)
